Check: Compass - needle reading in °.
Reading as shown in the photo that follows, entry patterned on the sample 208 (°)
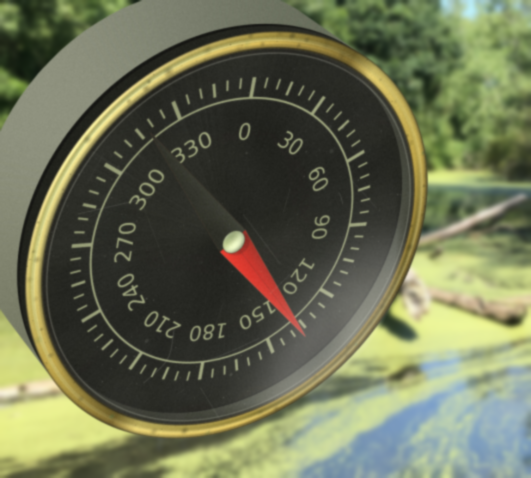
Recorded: 137.5 (°)
